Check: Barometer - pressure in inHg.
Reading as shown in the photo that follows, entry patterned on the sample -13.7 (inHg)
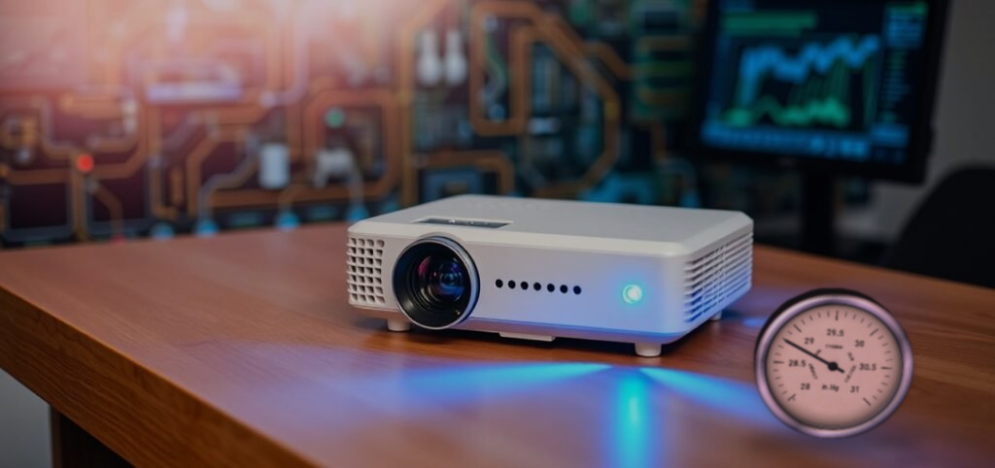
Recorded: 28.8 (inHg)
